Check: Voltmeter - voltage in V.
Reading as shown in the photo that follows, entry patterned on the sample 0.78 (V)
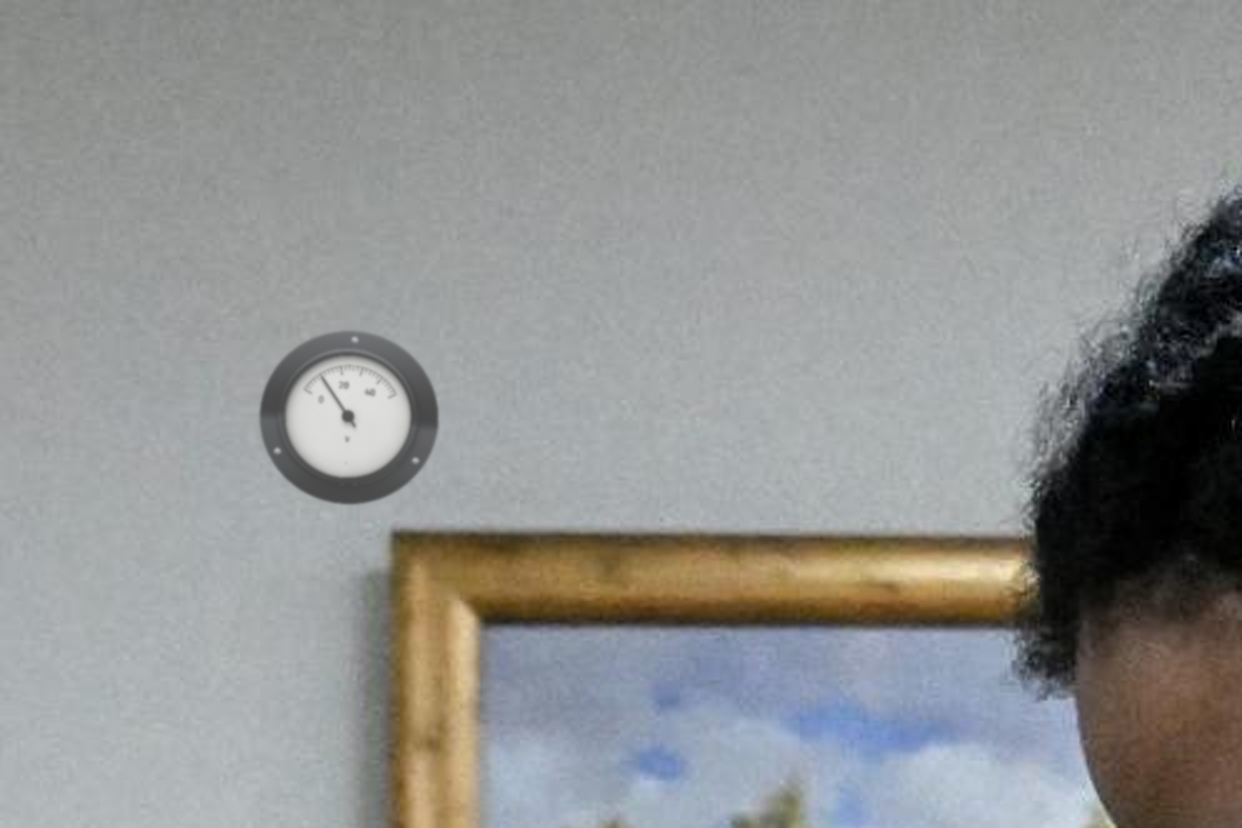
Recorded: 10 (V)
